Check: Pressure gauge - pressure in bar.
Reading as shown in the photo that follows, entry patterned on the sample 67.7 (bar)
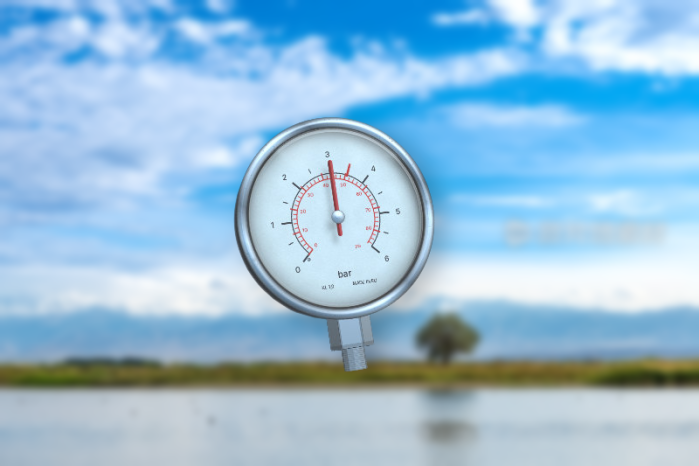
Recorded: 3 (bar)
